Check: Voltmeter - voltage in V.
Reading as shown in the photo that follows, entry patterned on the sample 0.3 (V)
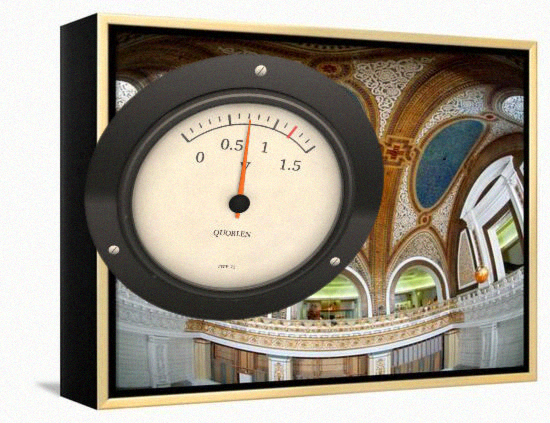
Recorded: 0.7 (V)
